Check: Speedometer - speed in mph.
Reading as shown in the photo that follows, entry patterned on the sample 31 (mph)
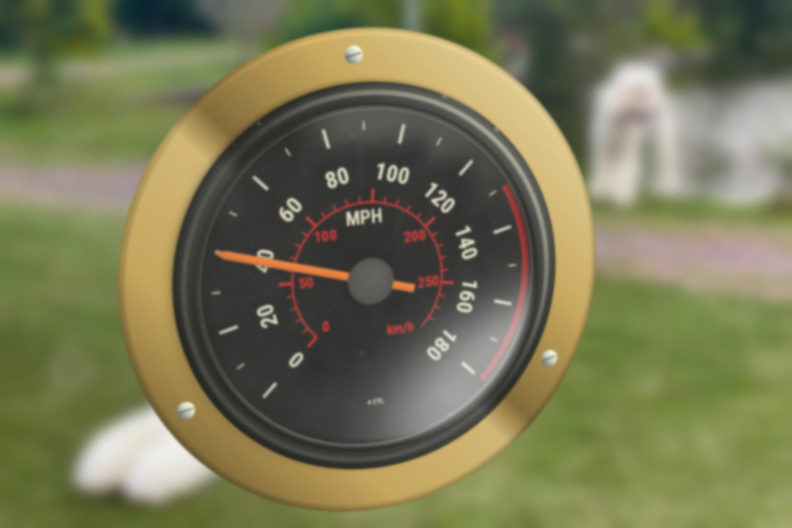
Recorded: 40 (mph)
